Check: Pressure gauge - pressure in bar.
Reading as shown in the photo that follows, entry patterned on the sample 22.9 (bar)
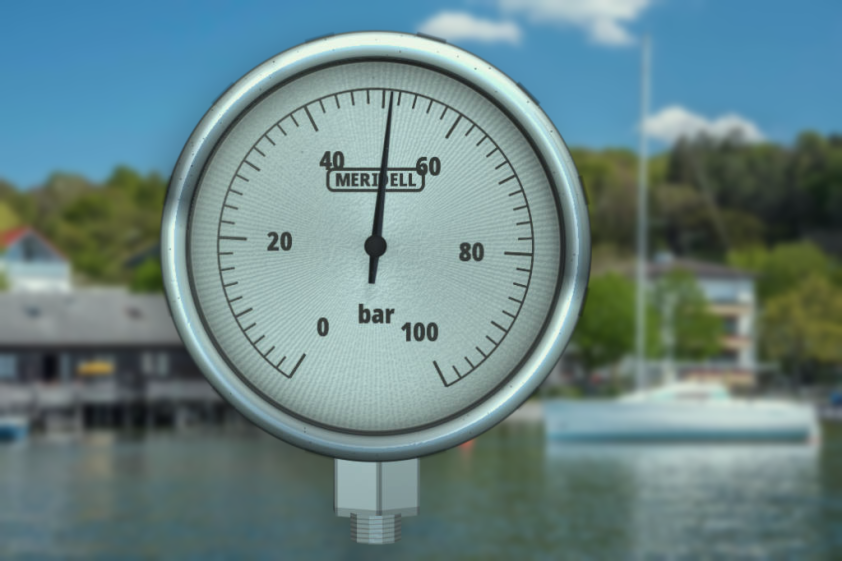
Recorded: 51 (bar)
